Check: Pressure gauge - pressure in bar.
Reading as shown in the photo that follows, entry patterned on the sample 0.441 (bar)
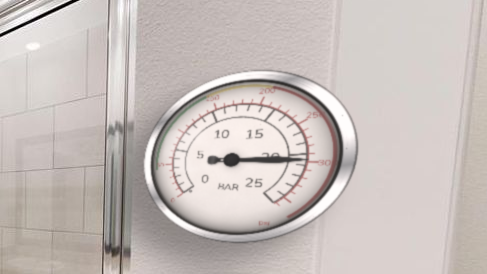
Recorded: 20.5 (bar)
